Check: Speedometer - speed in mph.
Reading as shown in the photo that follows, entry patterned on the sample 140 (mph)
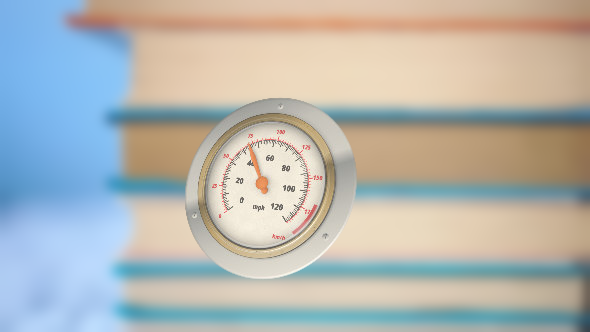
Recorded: 45 (mph)
